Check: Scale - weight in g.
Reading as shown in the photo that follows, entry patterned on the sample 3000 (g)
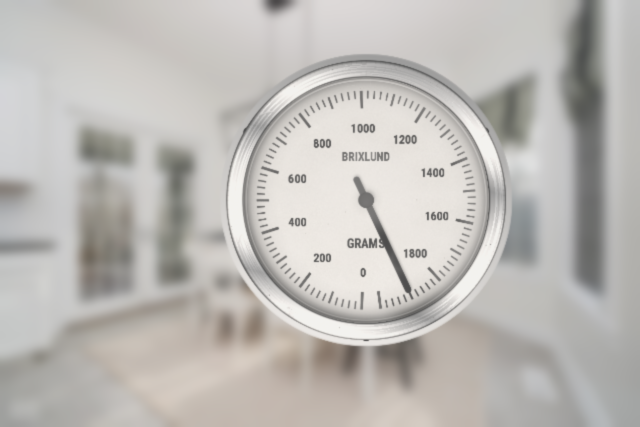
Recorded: 1900 (g)
